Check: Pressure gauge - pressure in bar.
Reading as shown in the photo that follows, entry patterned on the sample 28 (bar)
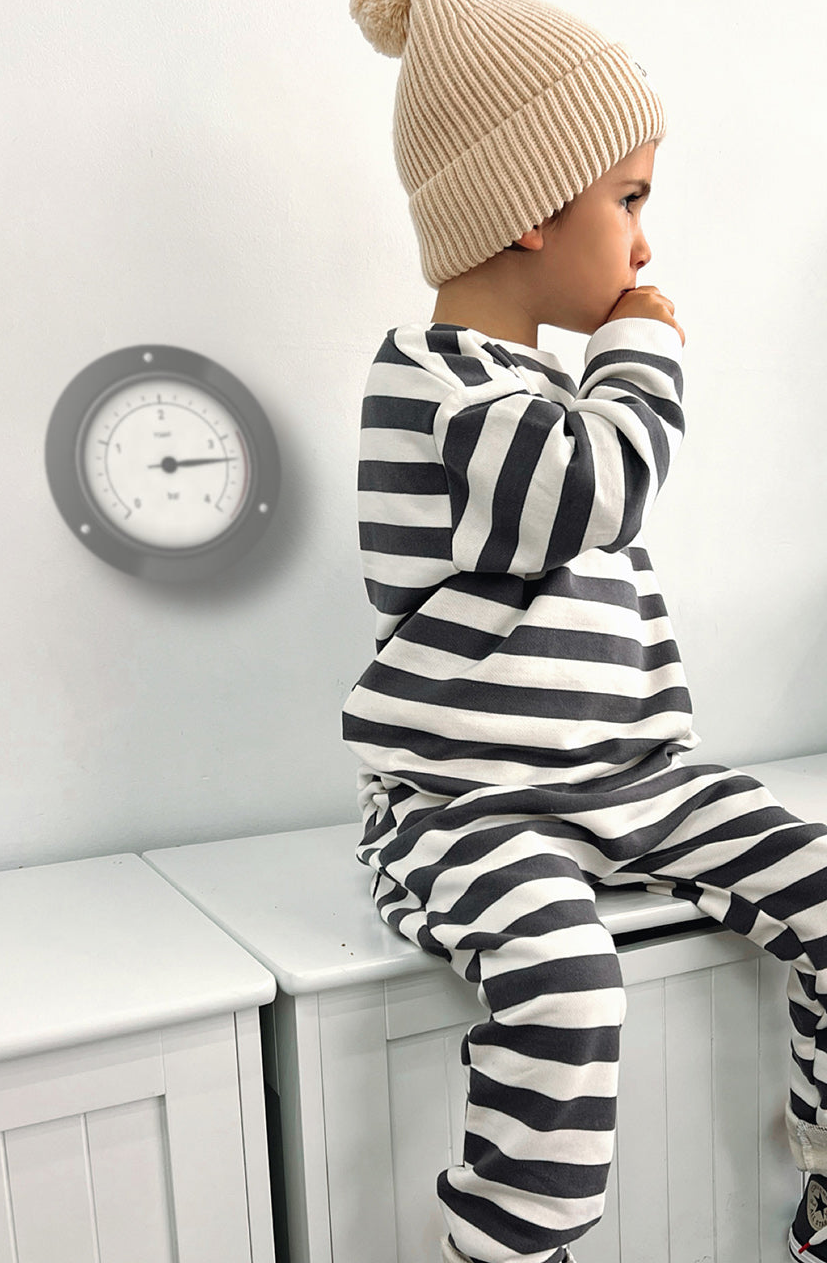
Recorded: 3.3 (bar)
